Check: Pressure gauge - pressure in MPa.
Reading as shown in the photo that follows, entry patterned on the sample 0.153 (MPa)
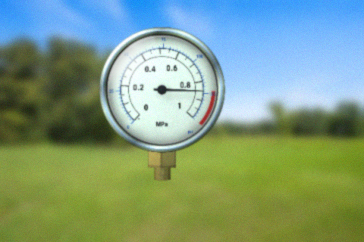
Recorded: 0.85 (MPa)
